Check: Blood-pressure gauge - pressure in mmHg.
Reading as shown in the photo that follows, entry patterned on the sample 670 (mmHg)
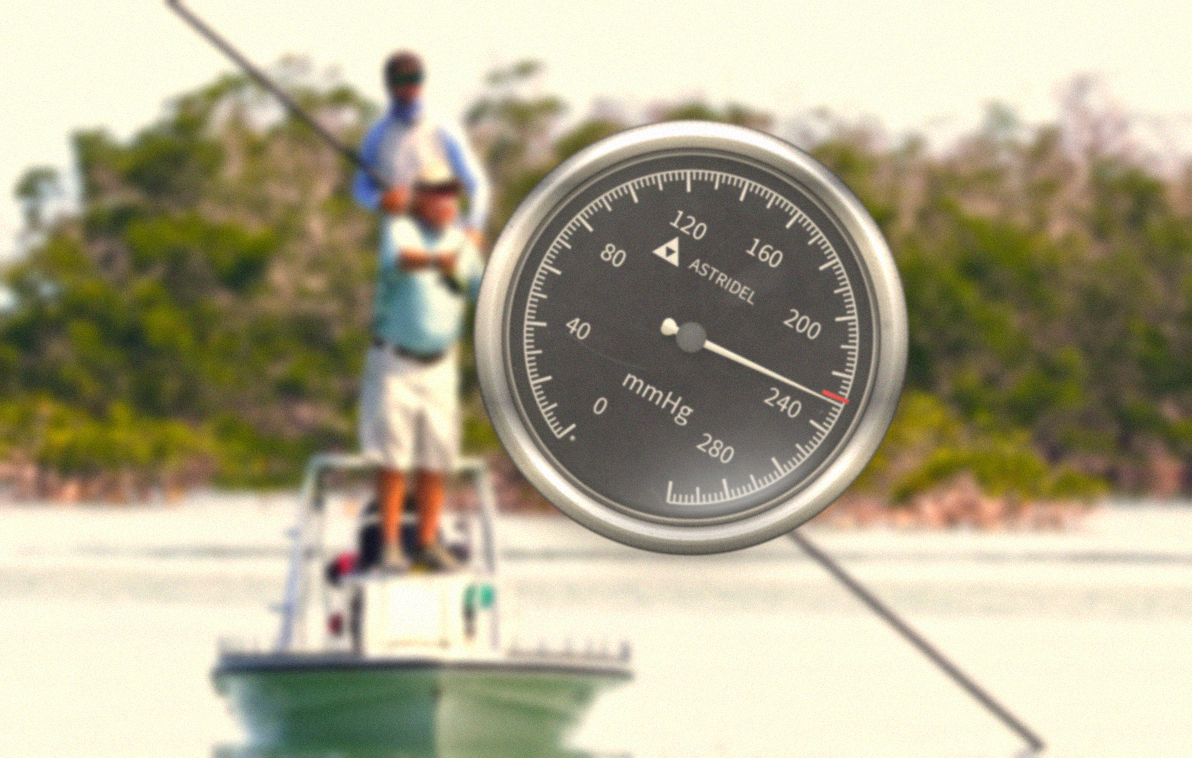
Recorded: 230 (mmHg)
